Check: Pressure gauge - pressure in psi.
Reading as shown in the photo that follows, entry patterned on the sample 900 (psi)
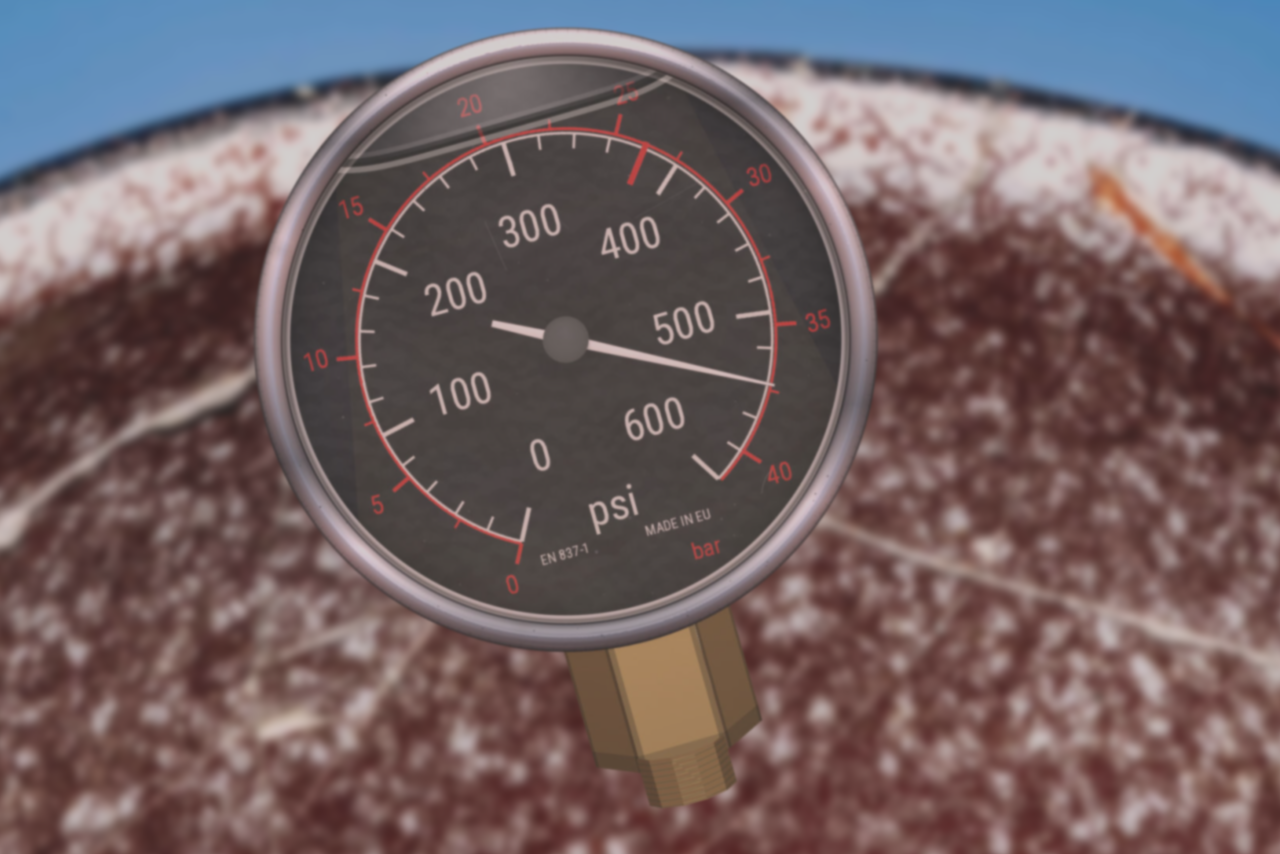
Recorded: 540 (psi)
